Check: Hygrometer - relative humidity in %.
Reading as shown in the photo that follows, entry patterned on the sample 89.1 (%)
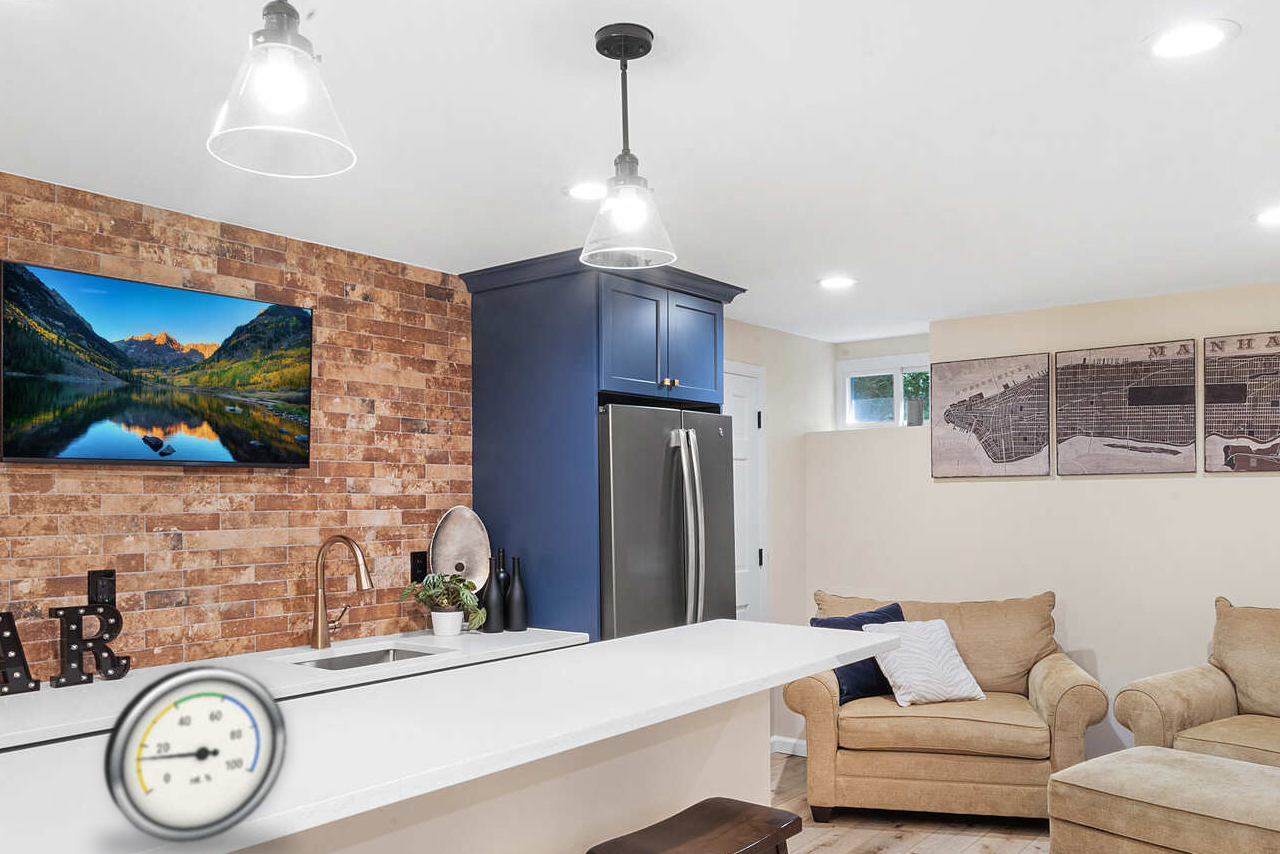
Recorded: 15 (%)
